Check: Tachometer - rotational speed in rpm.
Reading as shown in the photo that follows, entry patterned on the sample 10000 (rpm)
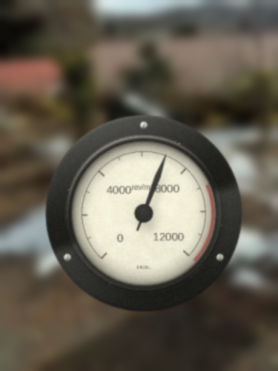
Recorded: 7000 (rpm)
